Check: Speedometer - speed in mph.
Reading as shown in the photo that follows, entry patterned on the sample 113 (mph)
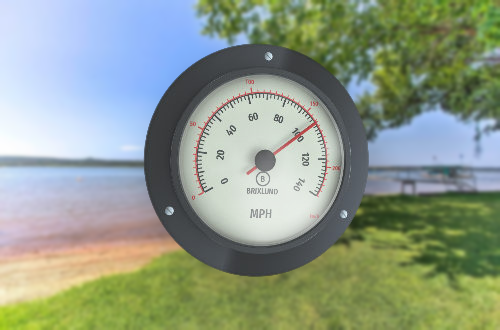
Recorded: 100 (mph)
